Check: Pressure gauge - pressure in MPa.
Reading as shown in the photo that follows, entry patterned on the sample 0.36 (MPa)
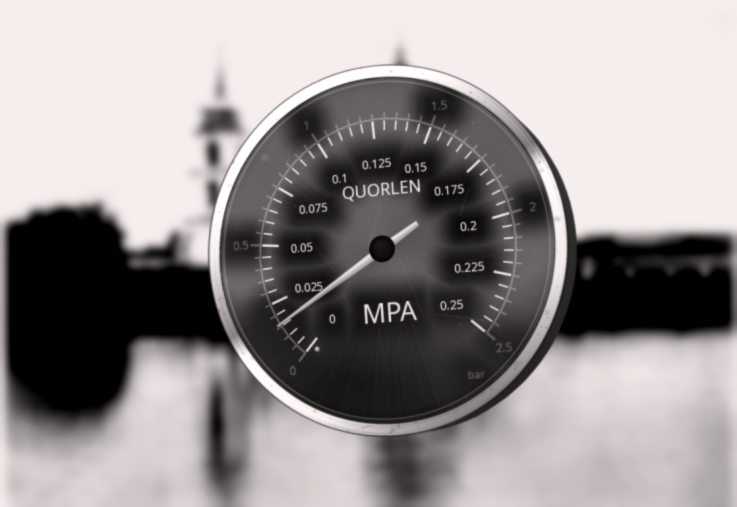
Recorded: 0.015 (MPa)
